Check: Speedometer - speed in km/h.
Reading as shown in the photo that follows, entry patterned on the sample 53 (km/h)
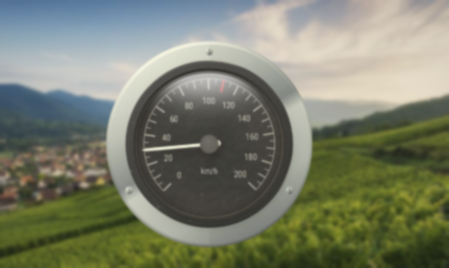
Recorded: 30 (km/h)
